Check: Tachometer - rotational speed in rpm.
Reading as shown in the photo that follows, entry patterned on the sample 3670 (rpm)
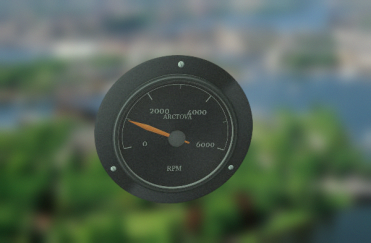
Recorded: 1000 (rpm)
